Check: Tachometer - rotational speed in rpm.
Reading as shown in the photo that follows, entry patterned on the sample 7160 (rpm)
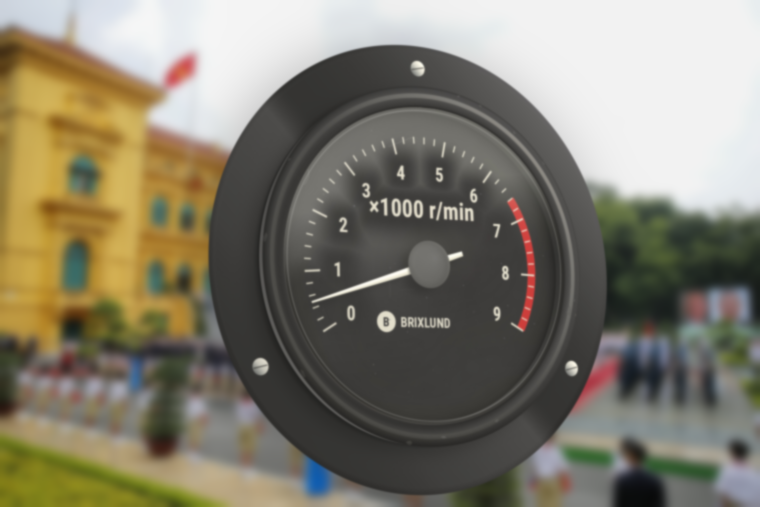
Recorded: 500 (rpm)
